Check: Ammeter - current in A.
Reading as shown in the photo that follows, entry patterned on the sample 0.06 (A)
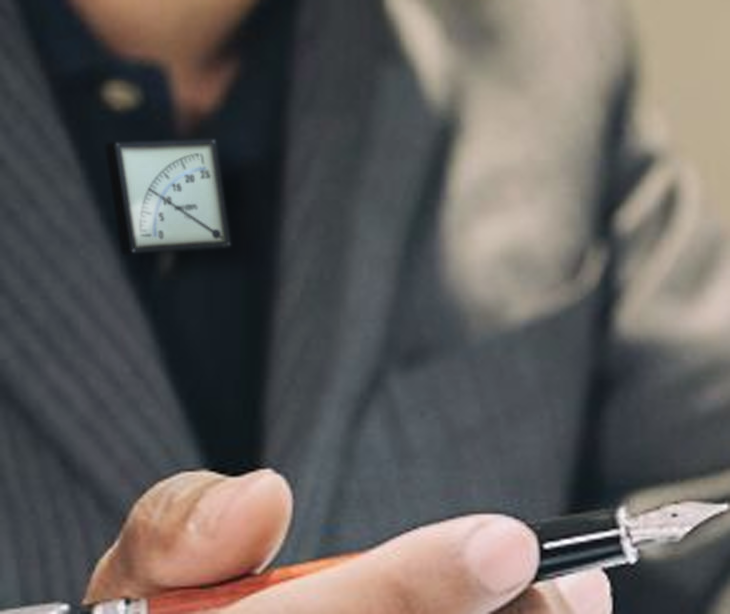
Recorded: 10 (A)
